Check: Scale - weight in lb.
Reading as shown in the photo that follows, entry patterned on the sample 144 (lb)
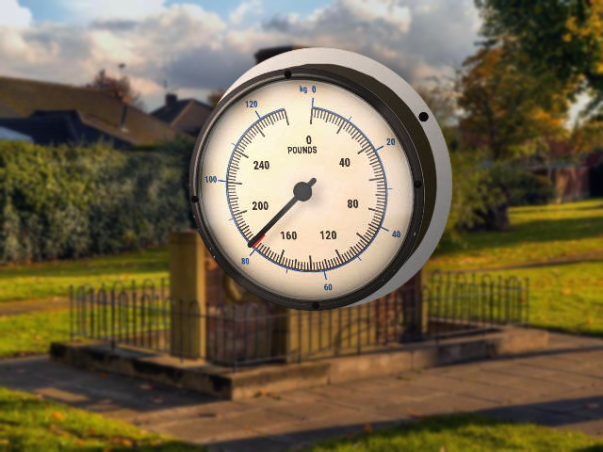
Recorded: 180 (lb)
